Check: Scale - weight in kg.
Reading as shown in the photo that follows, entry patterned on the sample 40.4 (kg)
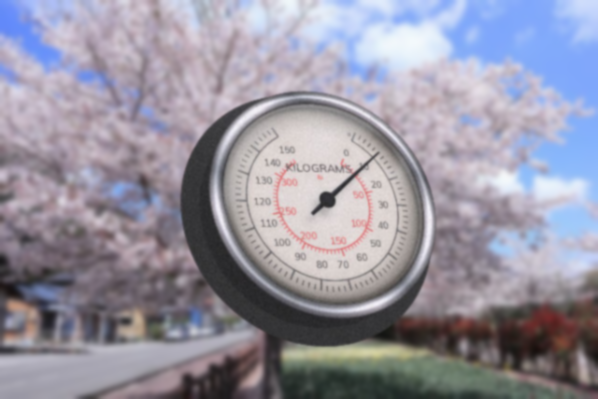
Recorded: 10 (kg)
